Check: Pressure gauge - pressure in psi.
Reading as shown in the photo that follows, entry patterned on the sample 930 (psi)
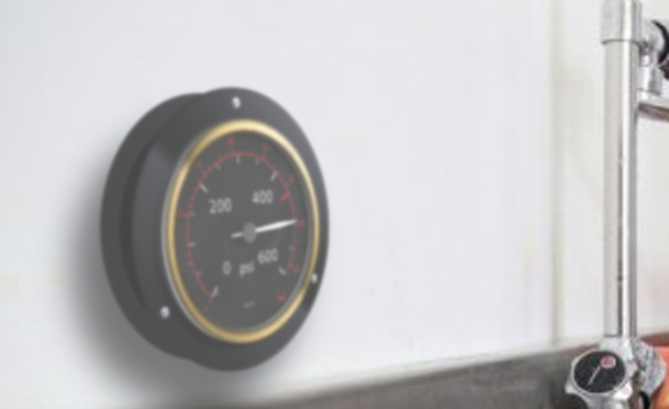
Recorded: 500 (psi)
